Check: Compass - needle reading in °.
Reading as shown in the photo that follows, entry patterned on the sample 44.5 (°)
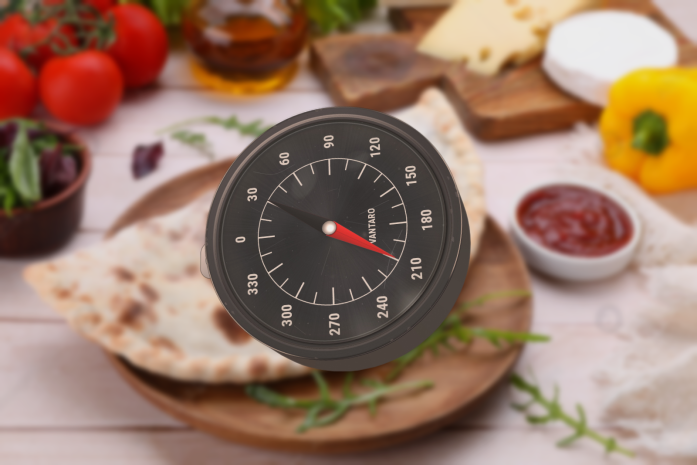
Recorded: 210 (°)
